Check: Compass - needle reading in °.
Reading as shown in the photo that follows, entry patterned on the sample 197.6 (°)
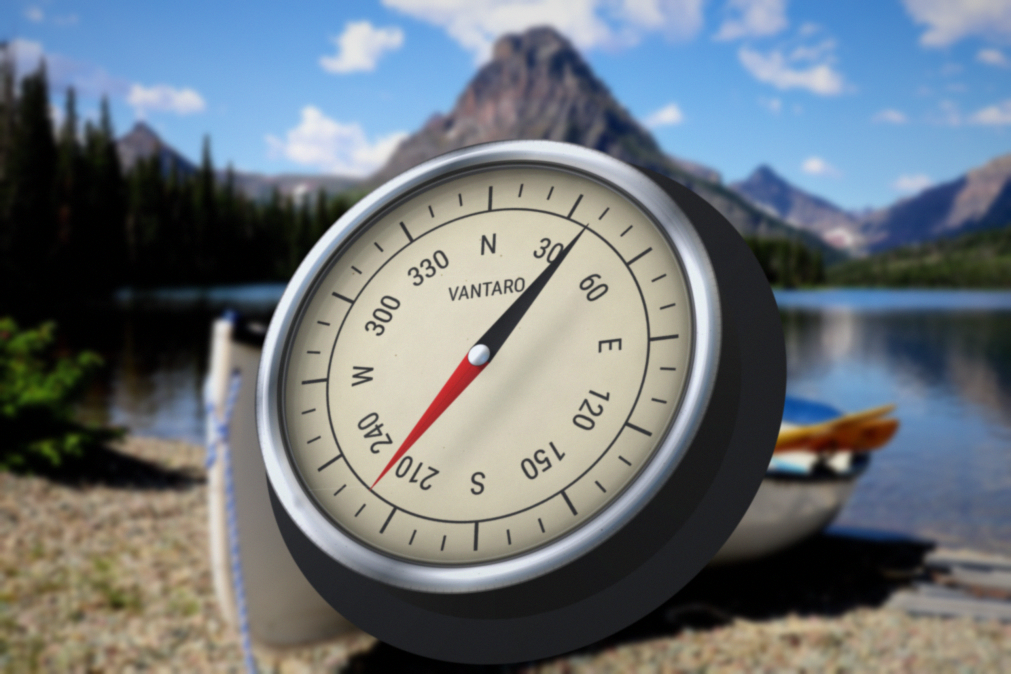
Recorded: 220 (°)
